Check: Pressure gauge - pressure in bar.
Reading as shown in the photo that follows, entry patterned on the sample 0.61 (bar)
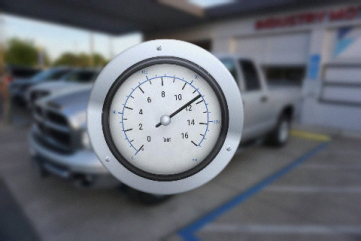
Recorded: 11.5 (bar)
